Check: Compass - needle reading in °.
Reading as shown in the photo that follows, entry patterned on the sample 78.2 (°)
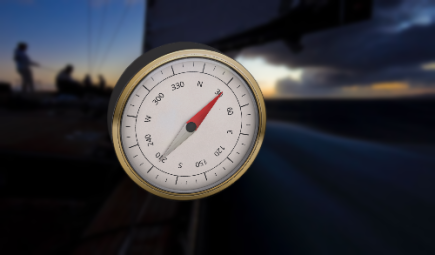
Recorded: 30 (°)
